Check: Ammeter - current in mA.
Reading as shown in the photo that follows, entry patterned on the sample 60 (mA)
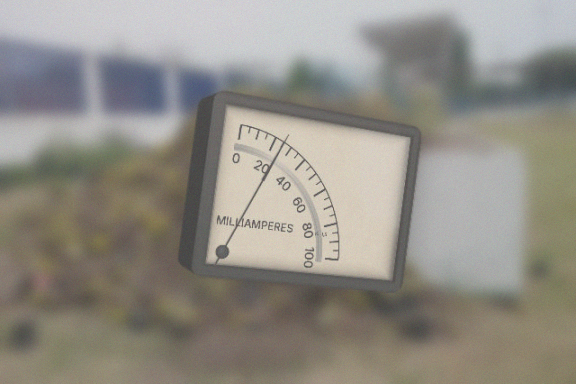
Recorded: 25 (mA)
